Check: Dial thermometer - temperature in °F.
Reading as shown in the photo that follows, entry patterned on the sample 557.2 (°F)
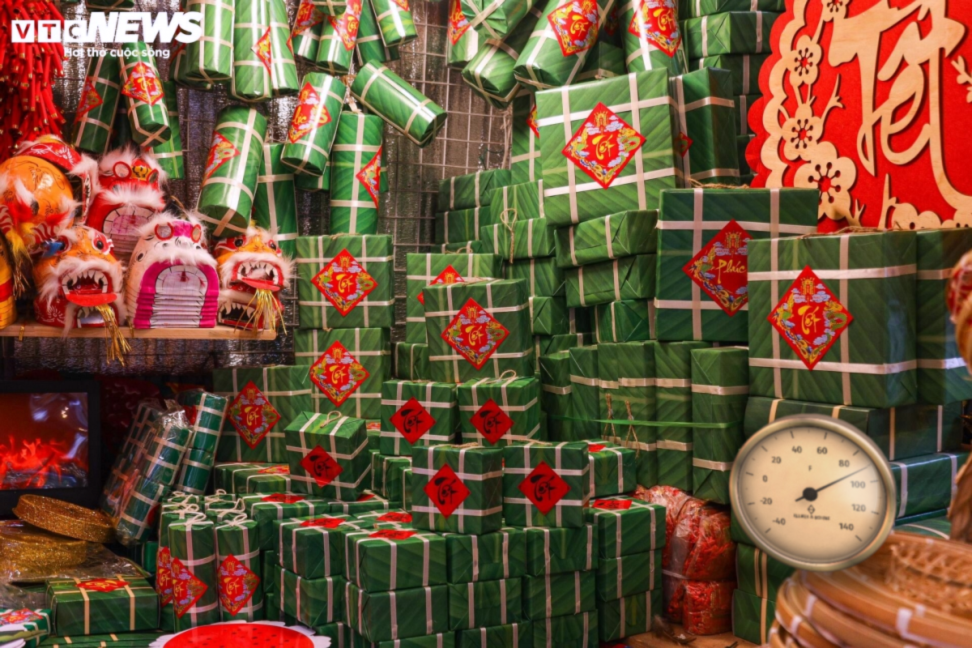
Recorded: 90 (°F)
